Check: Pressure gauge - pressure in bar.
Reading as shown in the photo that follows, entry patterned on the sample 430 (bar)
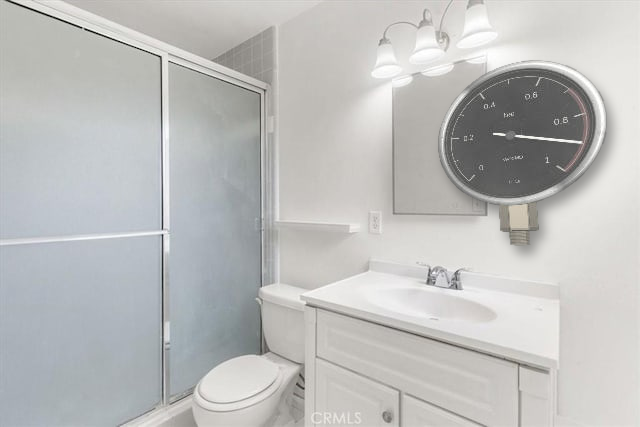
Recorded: 0.9 (bar)
